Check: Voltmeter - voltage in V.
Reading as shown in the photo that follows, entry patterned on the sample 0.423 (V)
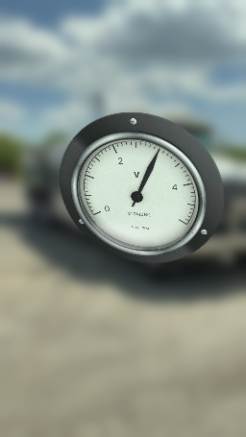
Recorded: 3 (V)
